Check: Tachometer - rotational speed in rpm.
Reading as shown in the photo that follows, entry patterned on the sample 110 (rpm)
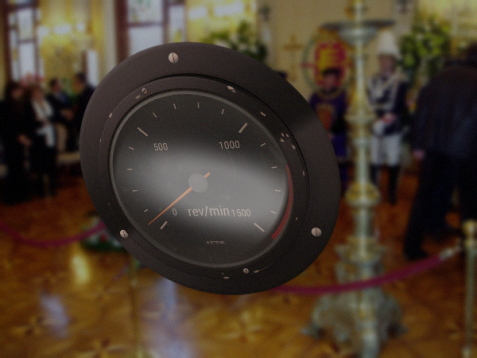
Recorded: 50 (rpm)
